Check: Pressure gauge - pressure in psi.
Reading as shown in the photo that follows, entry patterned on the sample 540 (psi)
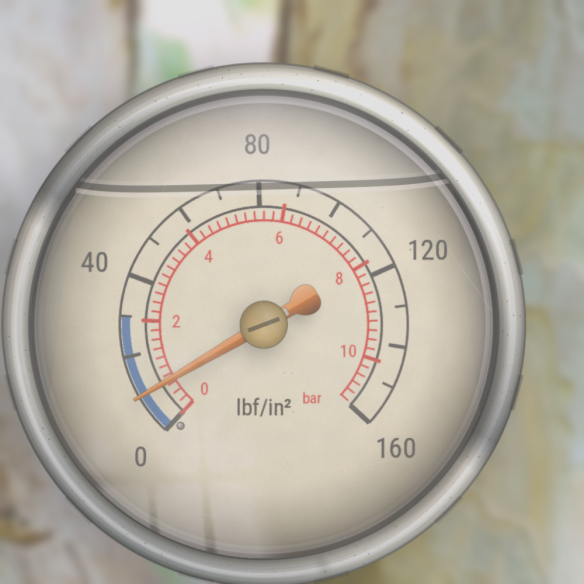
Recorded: 10 (psi)
